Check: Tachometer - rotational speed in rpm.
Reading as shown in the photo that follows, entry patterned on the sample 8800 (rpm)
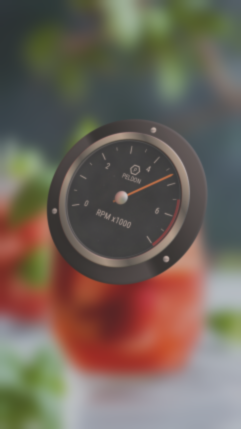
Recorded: 4750 (rpm)
